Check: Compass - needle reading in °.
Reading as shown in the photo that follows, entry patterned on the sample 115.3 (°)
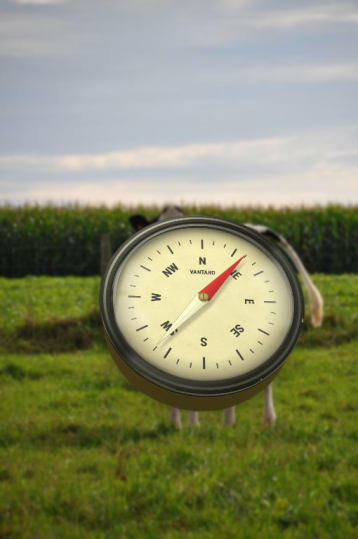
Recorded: 40 (°)
